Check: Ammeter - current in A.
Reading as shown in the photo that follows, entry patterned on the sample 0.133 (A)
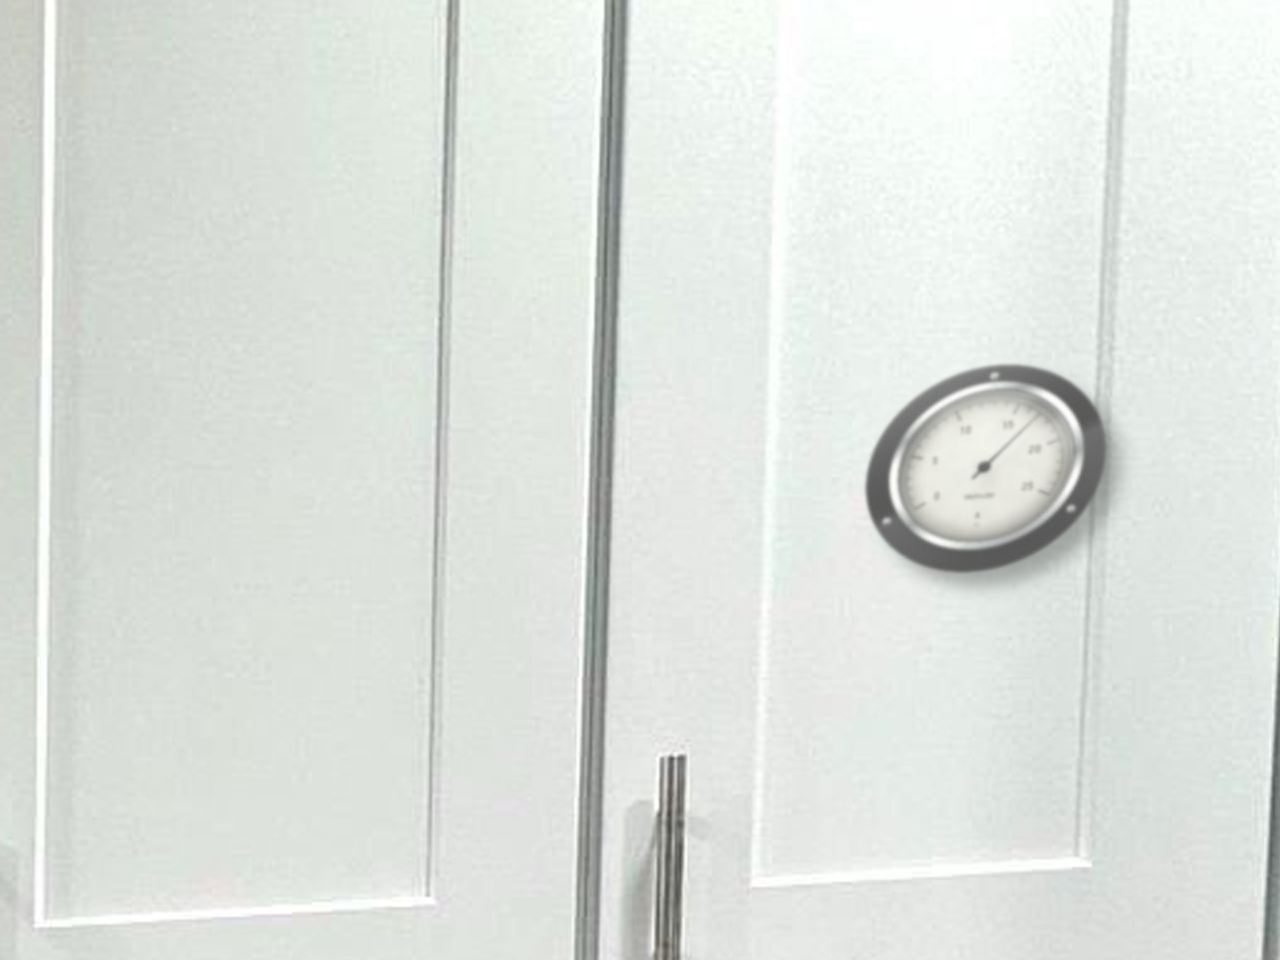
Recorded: 17 (A)
